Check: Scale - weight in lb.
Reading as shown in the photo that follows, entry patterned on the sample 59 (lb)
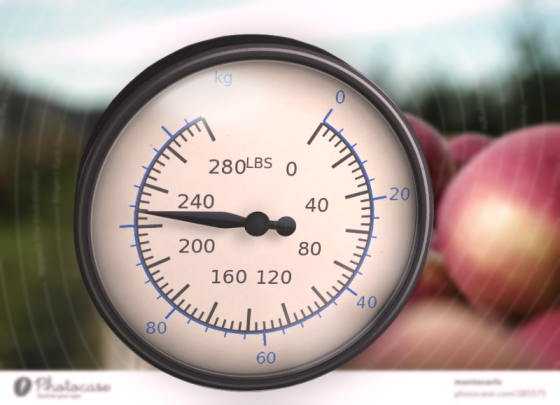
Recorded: 228 (lb)
